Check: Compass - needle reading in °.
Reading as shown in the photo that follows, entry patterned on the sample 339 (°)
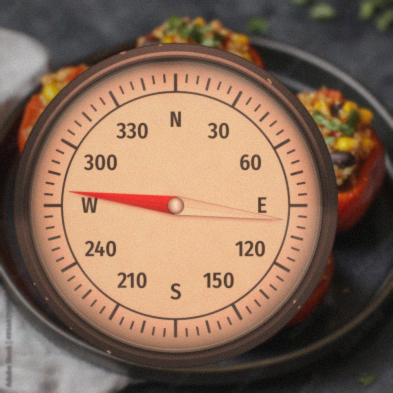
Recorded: 277.5 (°)
